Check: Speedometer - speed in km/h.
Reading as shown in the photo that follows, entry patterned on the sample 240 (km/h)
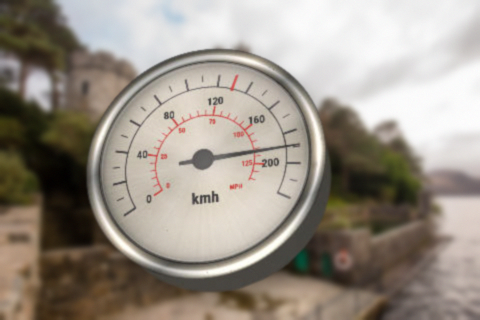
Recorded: 190 (km/h)
